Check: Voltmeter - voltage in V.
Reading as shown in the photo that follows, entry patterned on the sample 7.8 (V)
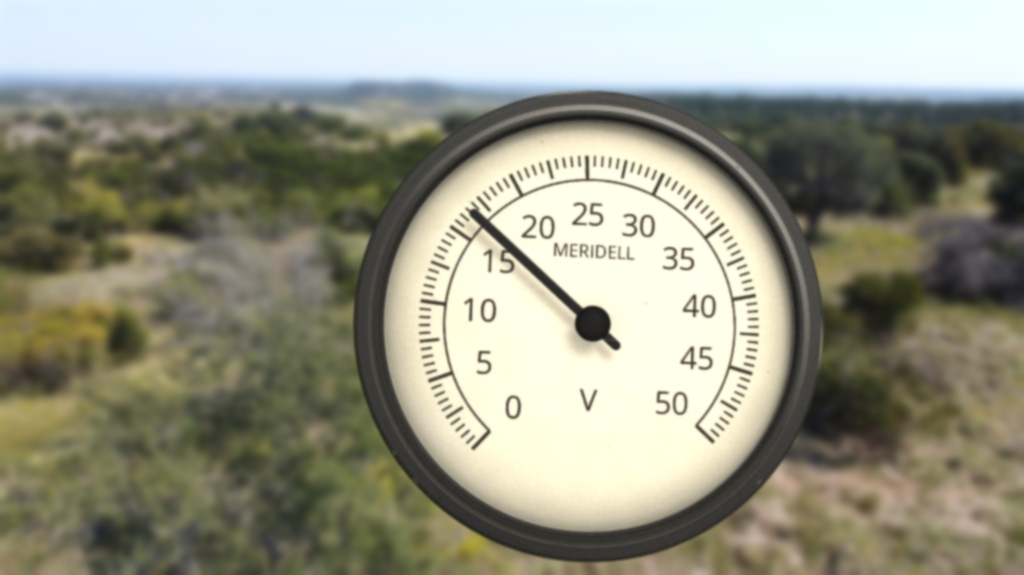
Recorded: 16.5 (V)
